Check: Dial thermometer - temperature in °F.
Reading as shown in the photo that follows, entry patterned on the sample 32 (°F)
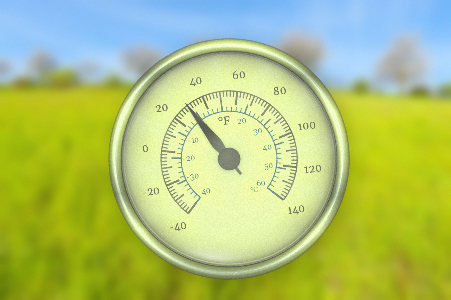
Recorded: 30 (°F)
